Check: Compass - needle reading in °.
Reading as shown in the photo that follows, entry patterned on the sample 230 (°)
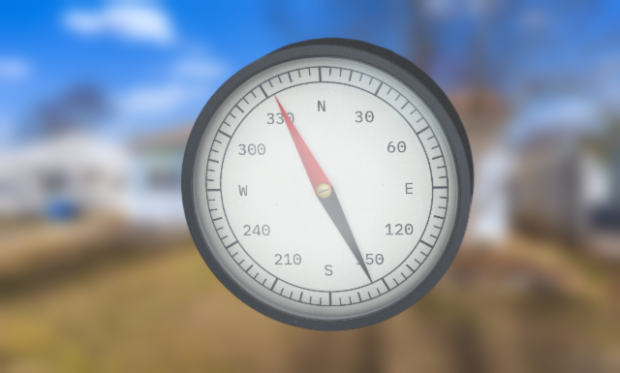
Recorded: 335 (°)
